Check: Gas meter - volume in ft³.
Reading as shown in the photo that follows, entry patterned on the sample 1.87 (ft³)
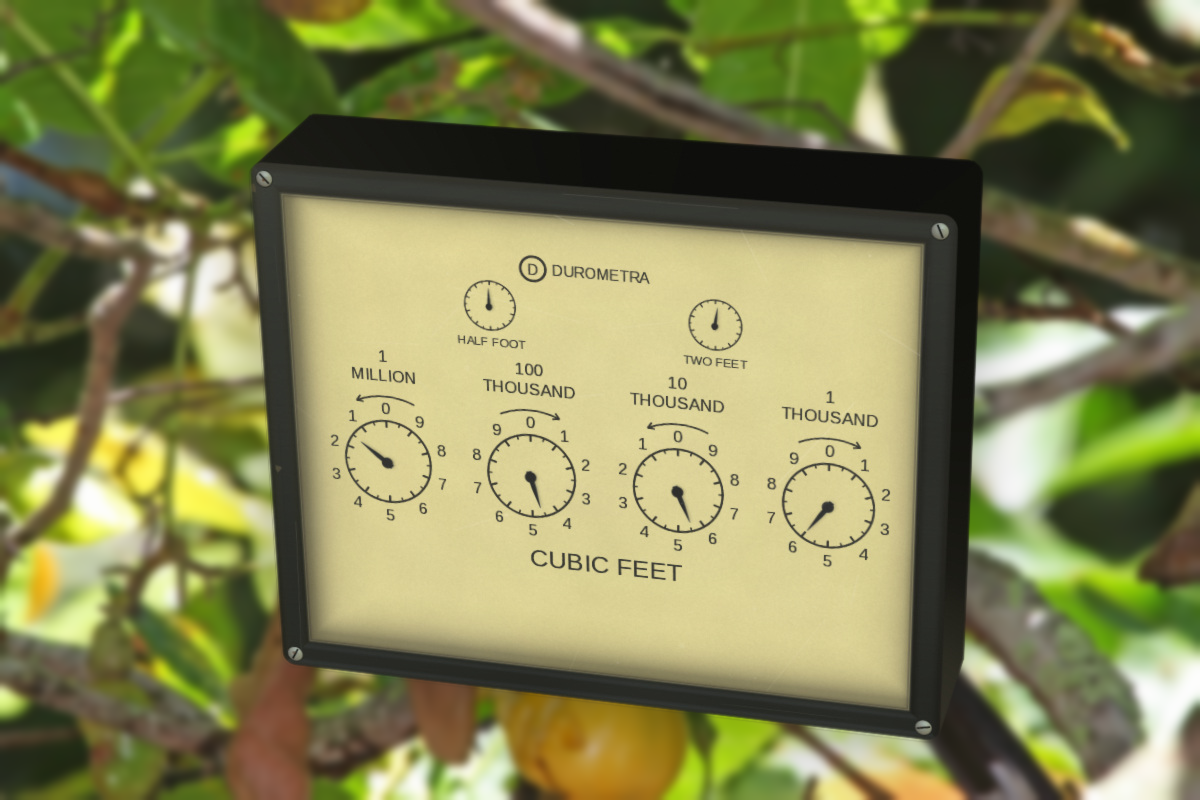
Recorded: 145600 (ft³)
